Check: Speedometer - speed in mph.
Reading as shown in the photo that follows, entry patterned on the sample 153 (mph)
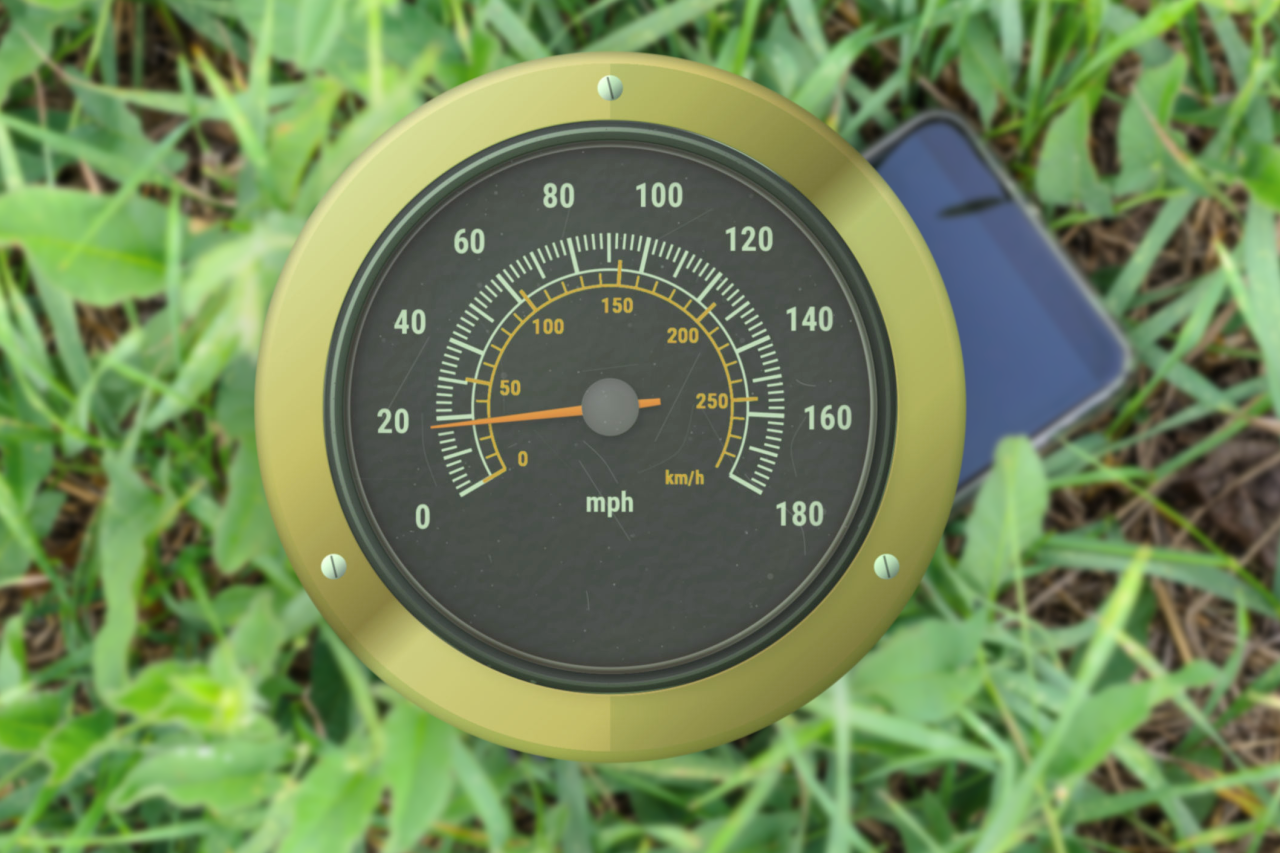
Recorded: 18 (mph)
